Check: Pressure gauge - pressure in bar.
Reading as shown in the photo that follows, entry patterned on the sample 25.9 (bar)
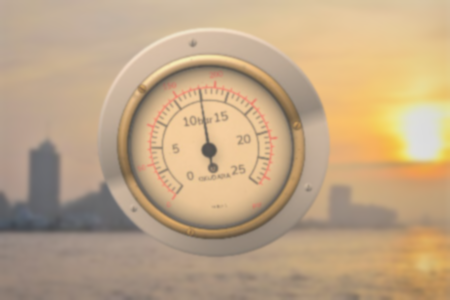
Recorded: 12.5 (bar)
